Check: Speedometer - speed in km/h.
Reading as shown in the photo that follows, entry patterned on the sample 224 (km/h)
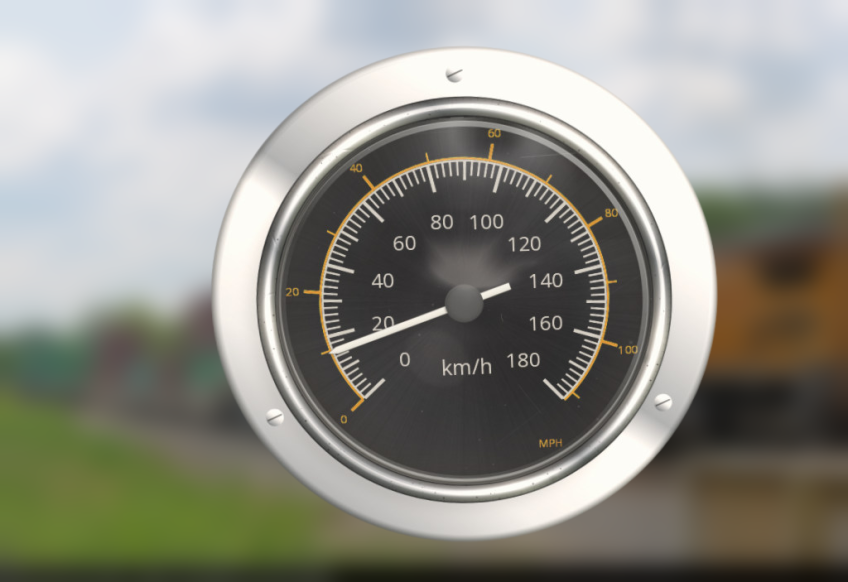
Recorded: 16 (km/h)
